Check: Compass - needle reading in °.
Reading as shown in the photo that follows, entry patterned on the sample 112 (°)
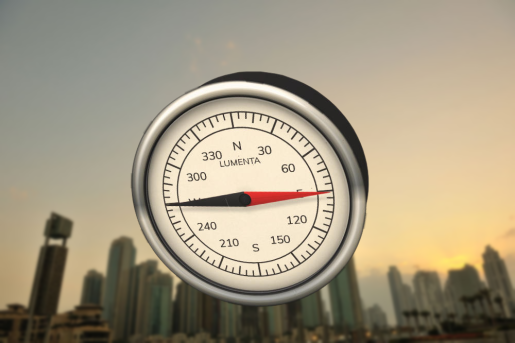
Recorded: 90 (°)
